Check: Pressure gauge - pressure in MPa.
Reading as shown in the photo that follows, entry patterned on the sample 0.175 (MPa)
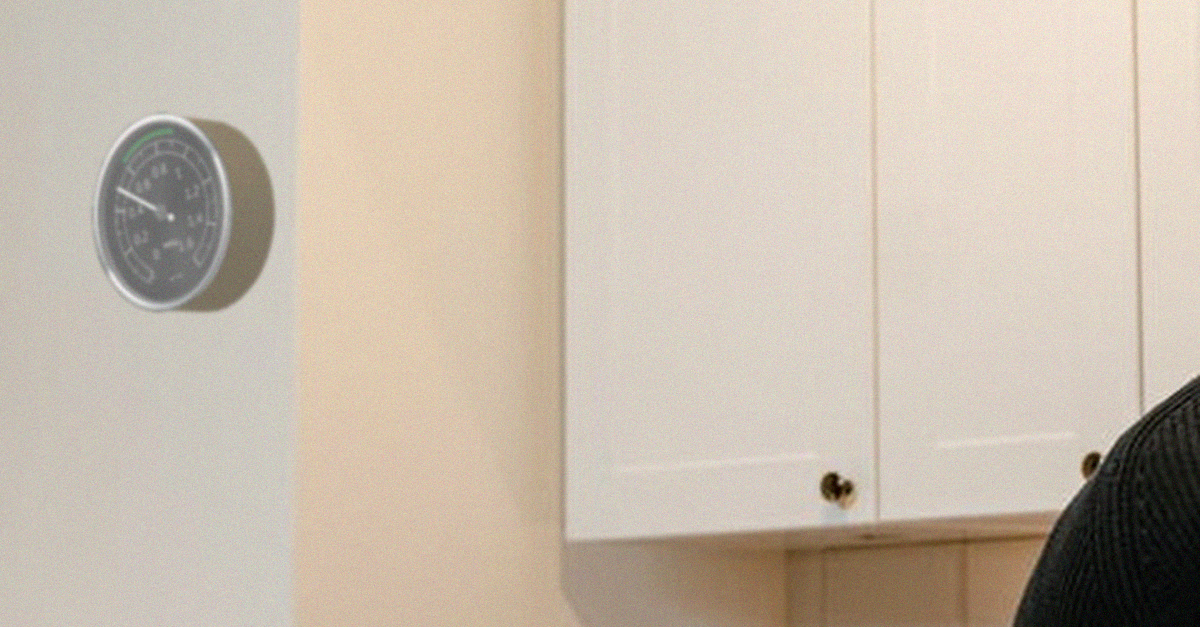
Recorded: 0.5 (MPa)
